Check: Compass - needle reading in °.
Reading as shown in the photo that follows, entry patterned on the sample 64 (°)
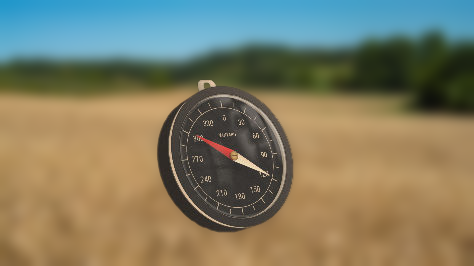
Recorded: 300 (°)
